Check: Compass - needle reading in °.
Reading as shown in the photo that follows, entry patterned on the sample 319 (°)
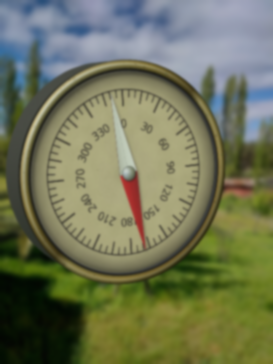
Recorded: 170 (°)
